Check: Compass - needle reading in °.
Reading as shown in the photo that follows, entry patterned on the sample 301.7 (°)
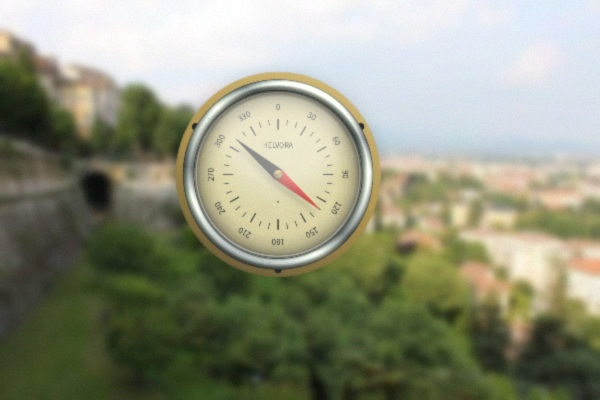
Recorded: 130 (°)
